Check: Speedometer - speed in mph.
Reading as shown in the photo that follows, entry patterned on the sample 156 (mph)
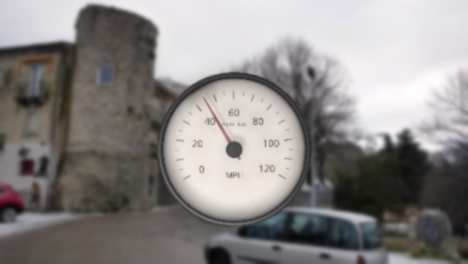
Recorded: 45 (mph)
